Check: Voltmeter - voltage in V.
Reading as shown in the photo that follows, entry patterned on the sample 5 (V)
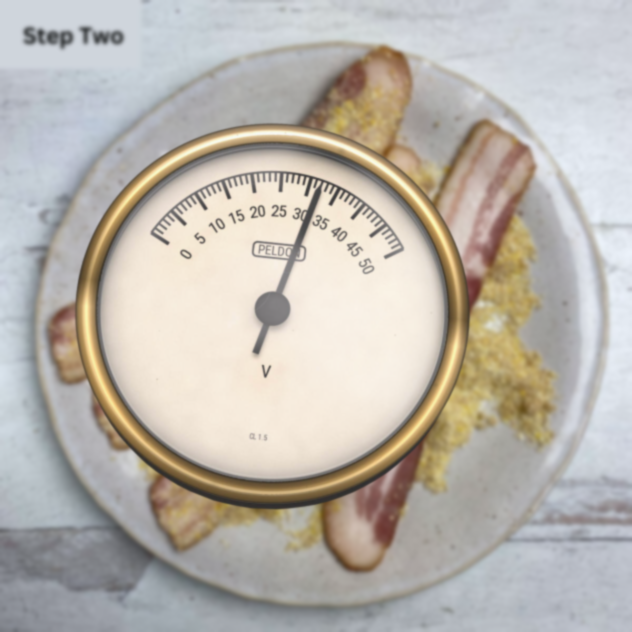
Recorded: 32 (V)
